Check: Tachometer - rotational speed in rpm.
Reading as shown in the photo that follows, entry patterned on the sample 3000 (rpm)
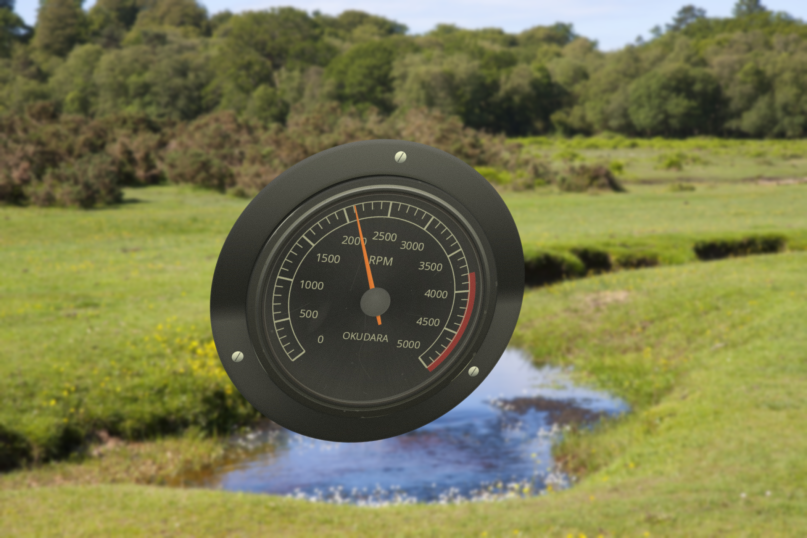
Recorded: 2100 (rpm)
